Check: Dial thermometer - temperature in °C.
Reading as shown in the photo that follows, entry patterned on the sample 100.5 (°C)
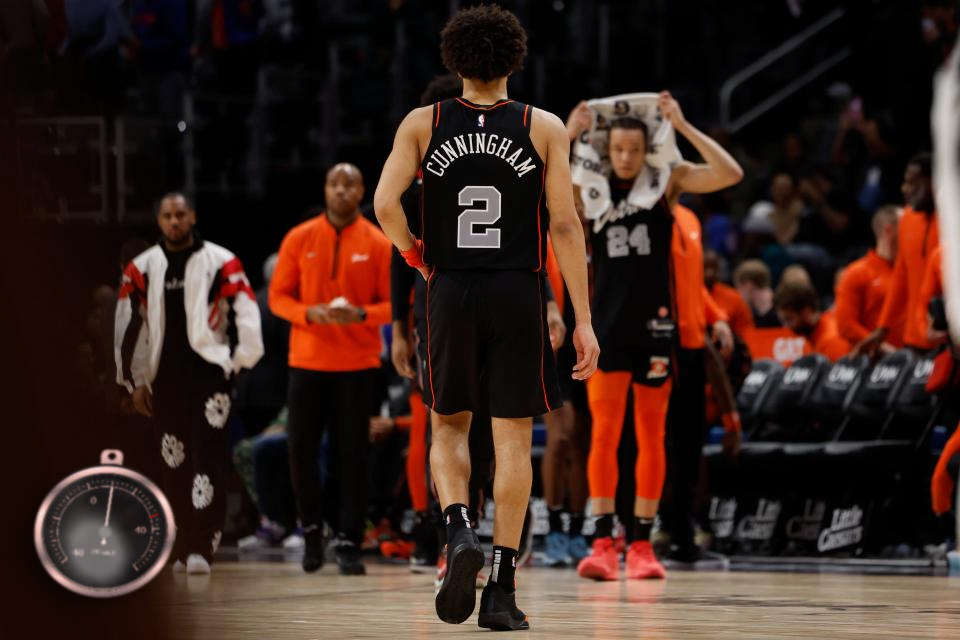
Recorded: 10 (°C)
